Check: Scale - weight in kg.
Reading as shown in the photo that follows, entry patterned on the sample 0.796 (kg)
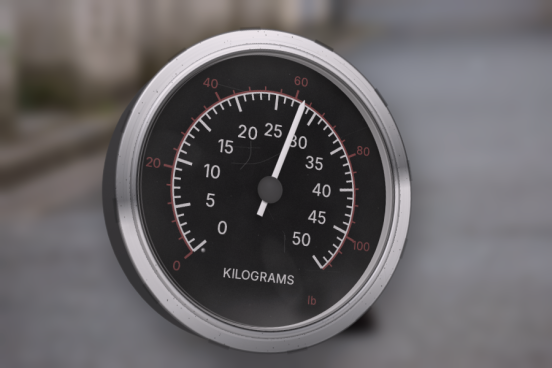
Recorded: 28 (kg)
